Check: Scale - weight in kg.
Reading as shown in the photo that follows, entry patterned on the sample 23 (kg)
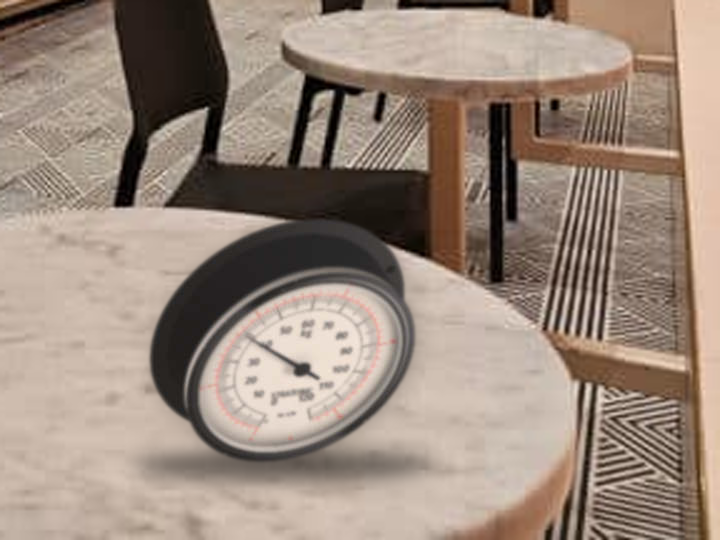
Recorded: 40 (kg)
